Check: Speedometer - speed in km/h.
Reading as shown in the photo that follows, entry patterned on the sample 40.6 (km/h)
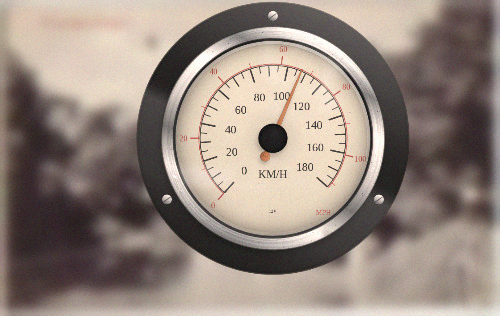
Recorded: 107.5 (km/h)
